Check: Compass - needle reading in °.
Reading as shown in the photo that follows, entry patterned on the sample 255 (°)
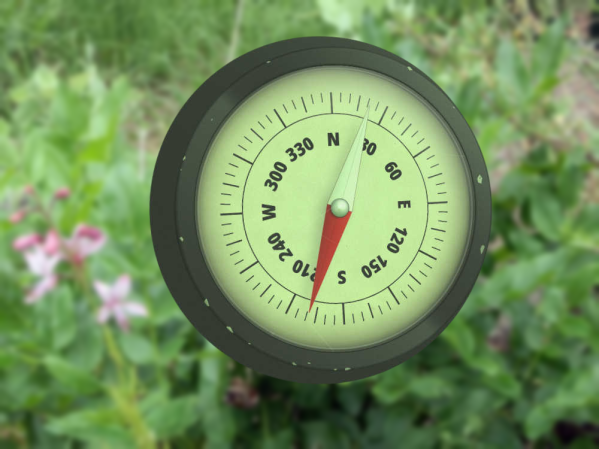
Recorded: 200 (°)
